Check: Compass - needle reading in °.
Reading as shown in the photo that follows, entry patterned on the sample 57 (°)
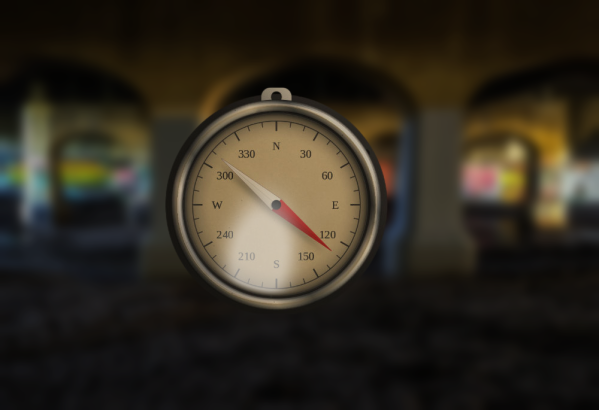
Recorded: 130 (°)
